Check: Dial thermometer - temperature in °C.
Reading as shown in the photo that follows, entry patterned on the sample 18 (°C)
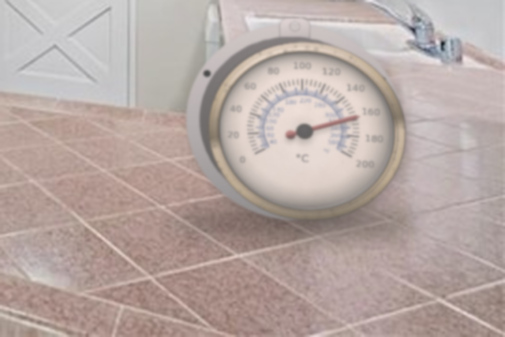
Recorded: 160 (°C)
